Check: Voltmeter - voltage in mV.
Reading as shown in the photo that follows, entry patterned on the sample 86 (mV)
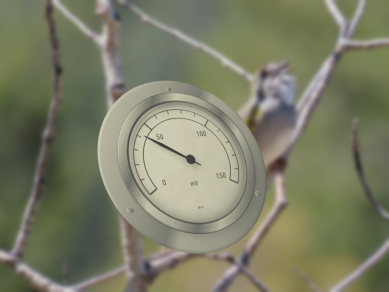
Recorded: 40 (mV)
